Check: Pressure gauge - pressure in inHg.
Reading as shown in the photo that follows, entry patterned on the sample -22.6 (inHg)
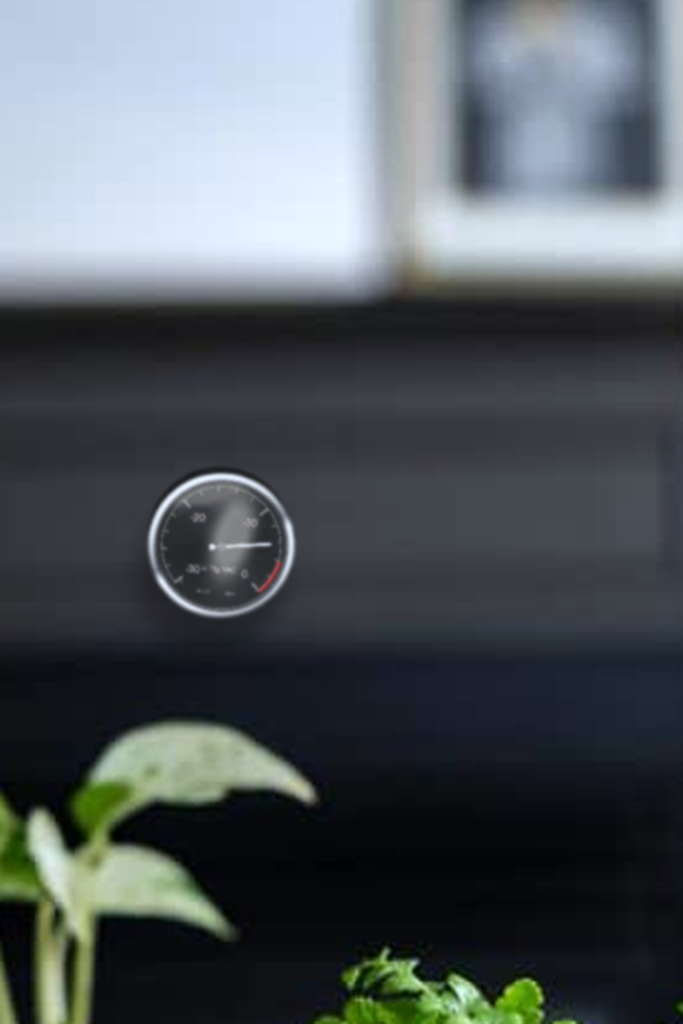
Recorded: -6 (inHg)
